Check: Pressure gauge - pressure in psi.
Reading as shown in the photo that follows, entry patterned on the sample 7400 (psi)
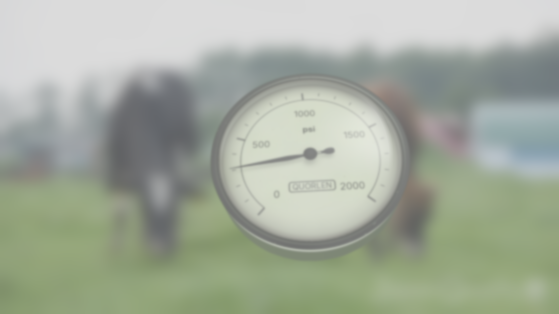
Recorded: 300 (psi)
